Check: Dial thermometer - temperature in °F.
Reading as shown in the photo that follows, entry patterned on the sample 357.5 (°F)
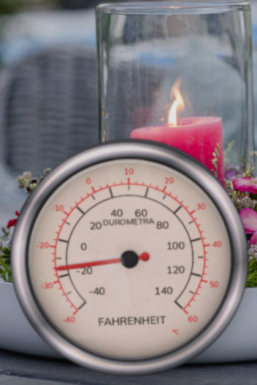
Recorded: -15 (°F)
